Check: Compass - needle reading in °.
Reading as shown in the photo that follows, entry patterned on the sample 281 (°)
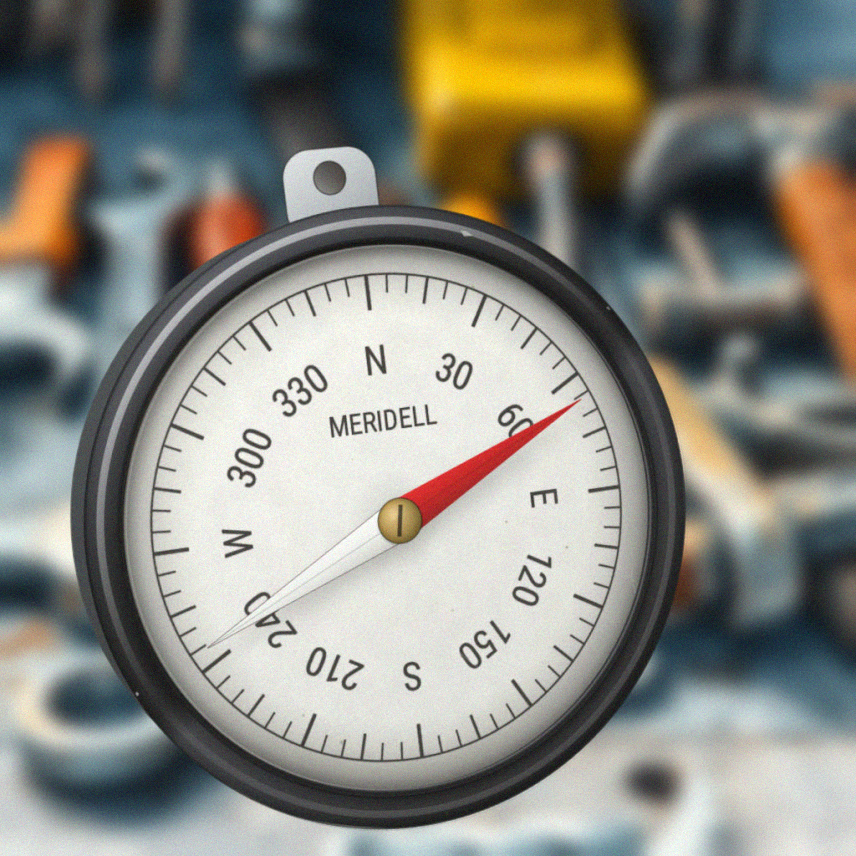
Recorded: 65 (°)
